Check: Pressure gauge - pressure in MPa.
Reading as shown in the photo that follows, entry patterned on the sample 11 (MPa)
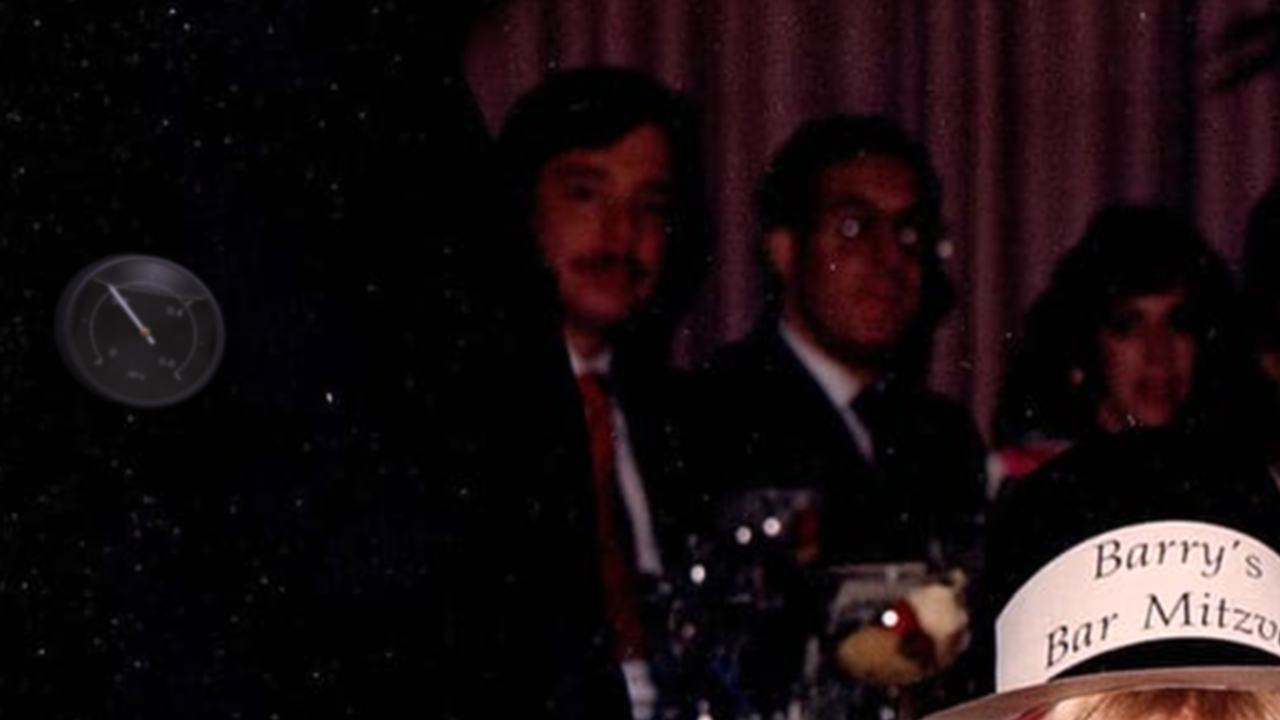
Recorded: 0.2 (MPa)
